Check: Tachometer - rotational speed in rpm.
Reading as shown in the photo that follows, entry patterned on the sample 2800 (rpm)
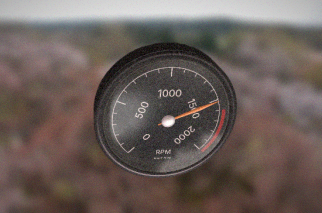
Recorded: 1500 (rpm)
